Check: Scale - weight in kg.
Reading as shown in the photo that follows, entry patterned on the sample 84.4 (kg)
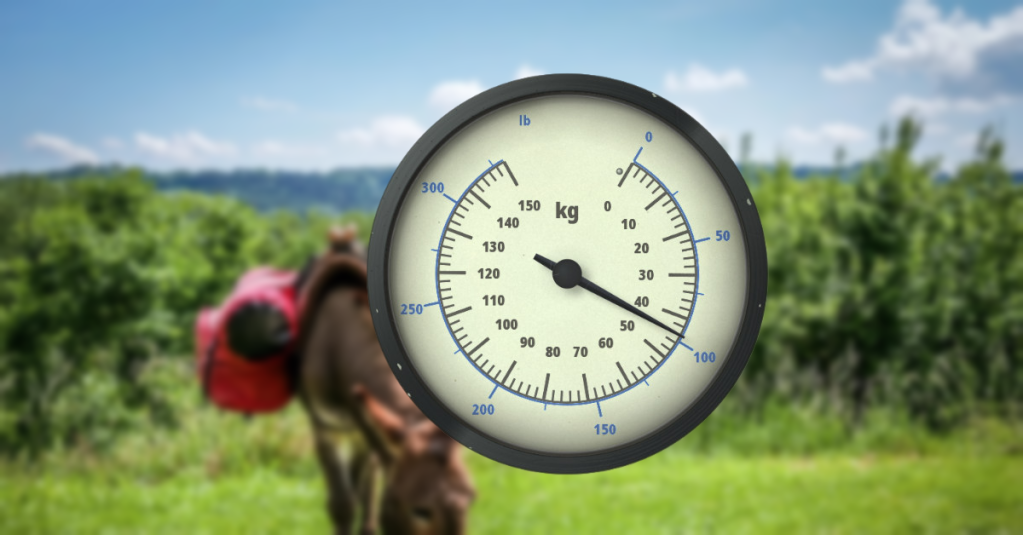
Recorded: 44 (kg)
